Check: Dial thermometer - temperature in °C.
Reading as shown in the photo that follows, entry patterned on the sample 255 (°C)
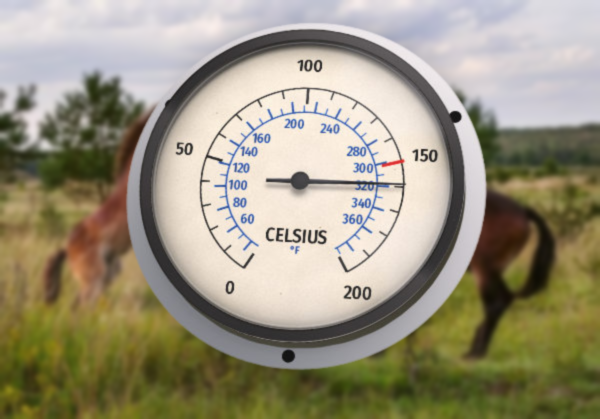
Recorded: 160 (°C)
